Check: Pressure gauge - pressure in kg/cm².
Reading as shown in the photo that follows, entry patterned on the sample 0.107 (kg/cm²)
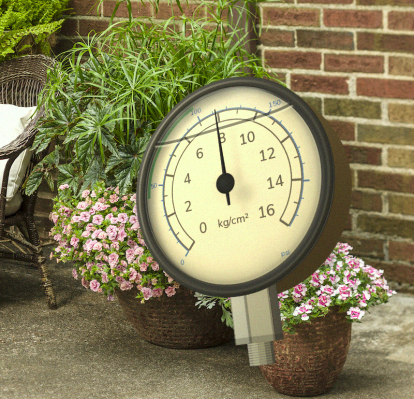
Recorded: 8 (kg/cm²)
